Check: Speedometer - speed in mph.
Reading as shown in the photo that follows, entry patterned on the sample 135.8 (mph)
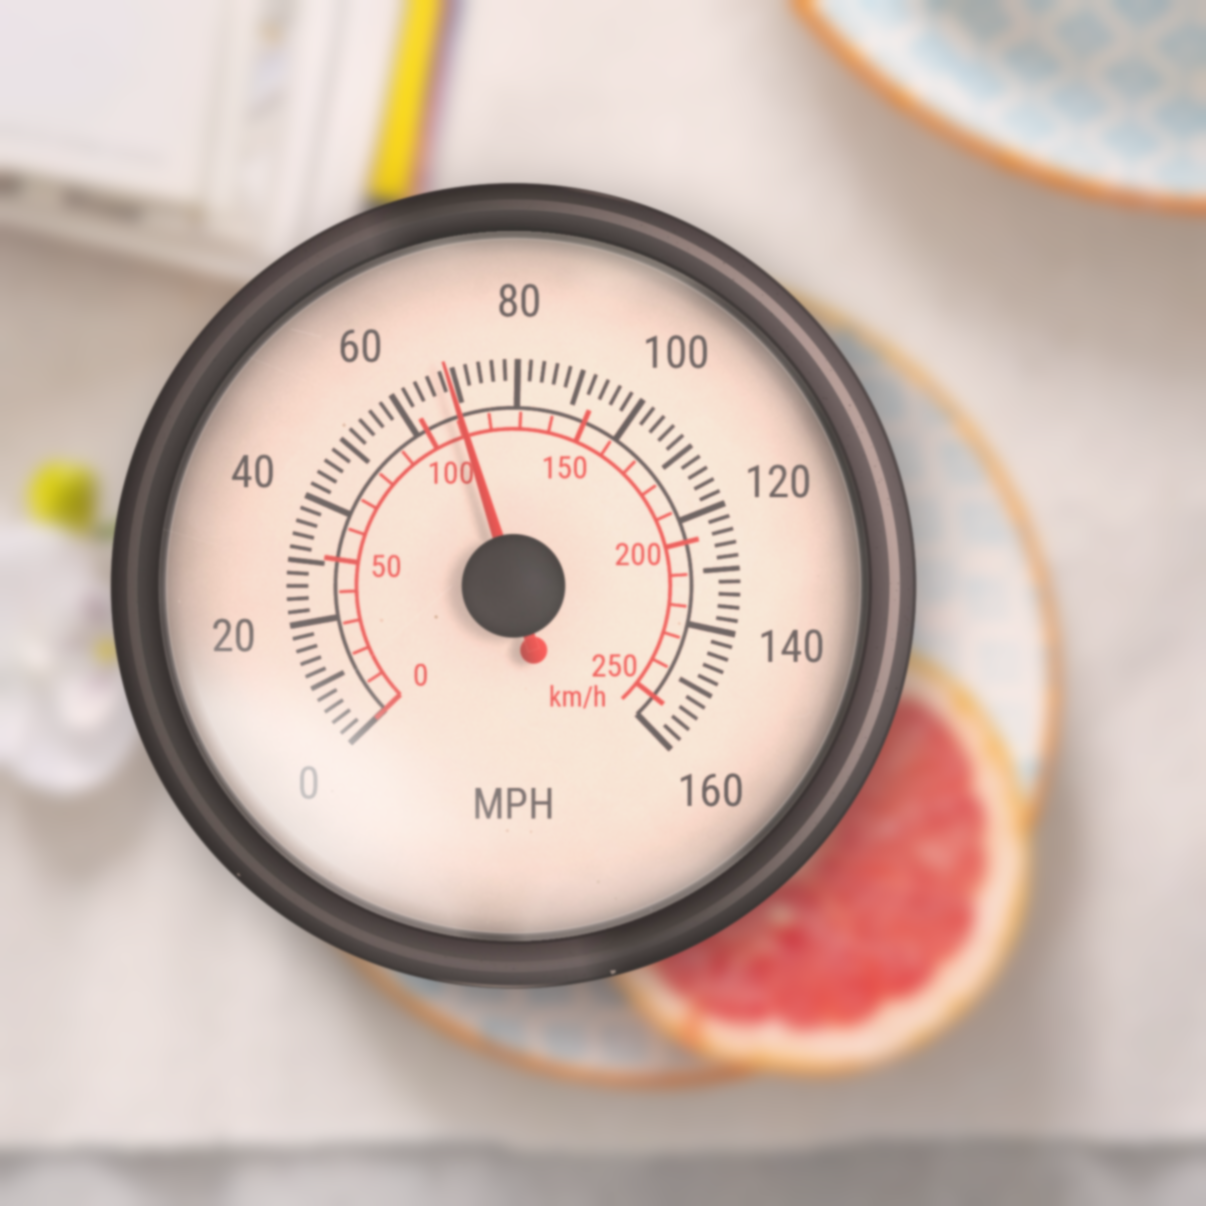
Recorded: 69 (mph)
